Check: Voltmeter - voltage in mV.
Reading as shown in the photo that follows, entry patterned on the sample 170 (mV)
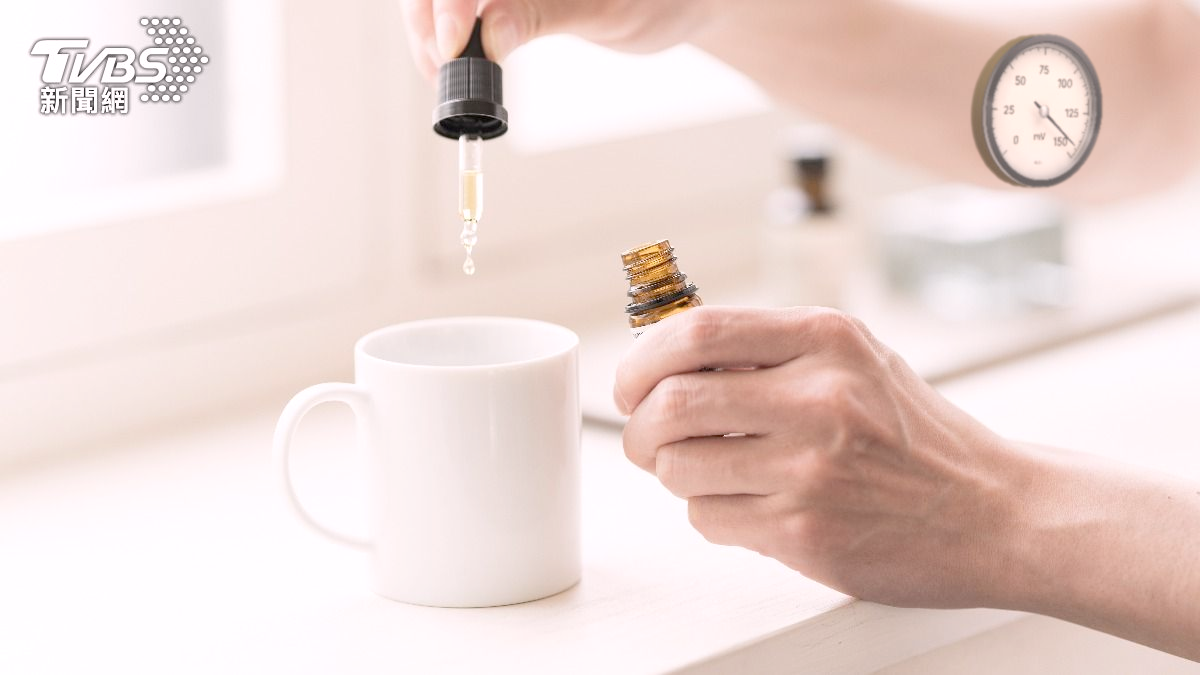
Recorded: 145 (mV)
